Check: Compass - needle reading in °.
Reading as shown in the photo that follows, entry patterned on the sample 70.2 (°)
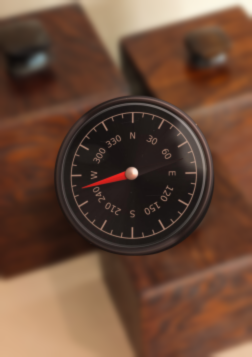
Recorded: 255 (°)
